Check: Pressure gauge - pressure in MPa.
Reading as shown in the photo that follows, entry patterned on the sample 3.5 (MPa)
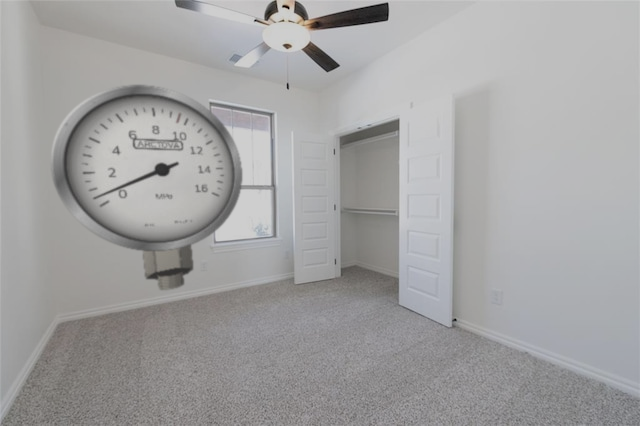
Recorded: 0.5 (MPa)
